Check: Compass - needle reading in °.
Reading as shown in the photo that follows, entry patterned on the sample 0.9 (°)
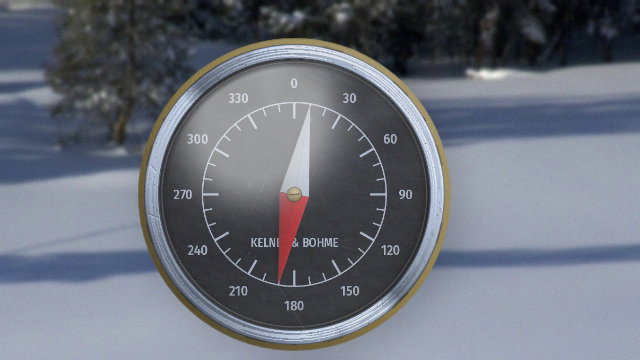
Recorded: 190 (°)
